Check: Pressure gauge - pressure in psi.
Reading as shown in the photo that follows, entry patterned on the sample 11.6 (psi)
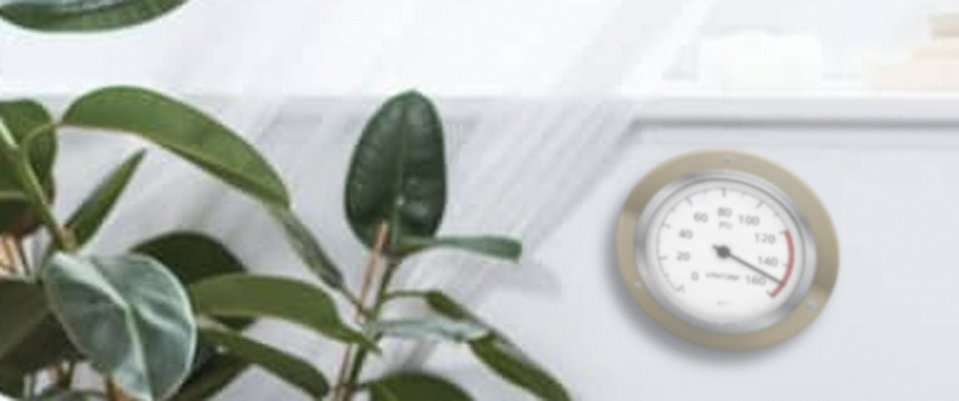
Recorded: 150 (psi)
